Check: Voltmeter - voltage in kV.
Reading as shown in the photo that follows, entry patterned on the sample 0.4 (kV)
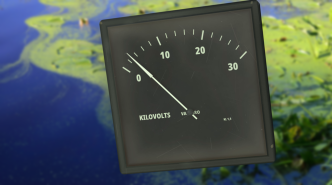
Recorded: 3 (kV)
